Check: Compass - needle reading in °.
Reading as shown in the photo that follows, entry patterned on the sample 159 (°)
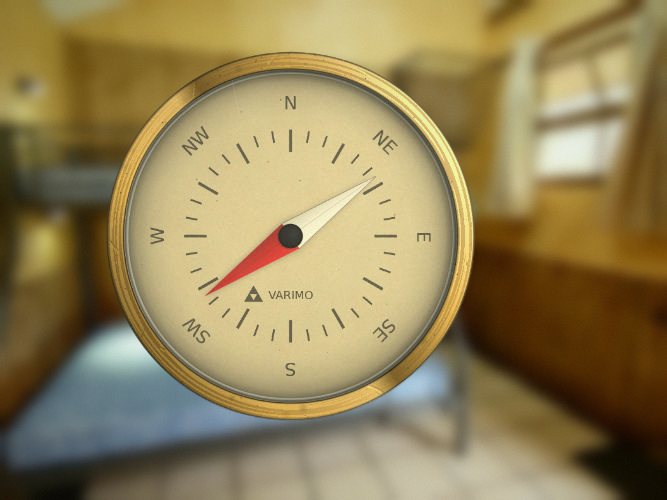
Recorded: 235 (°)
